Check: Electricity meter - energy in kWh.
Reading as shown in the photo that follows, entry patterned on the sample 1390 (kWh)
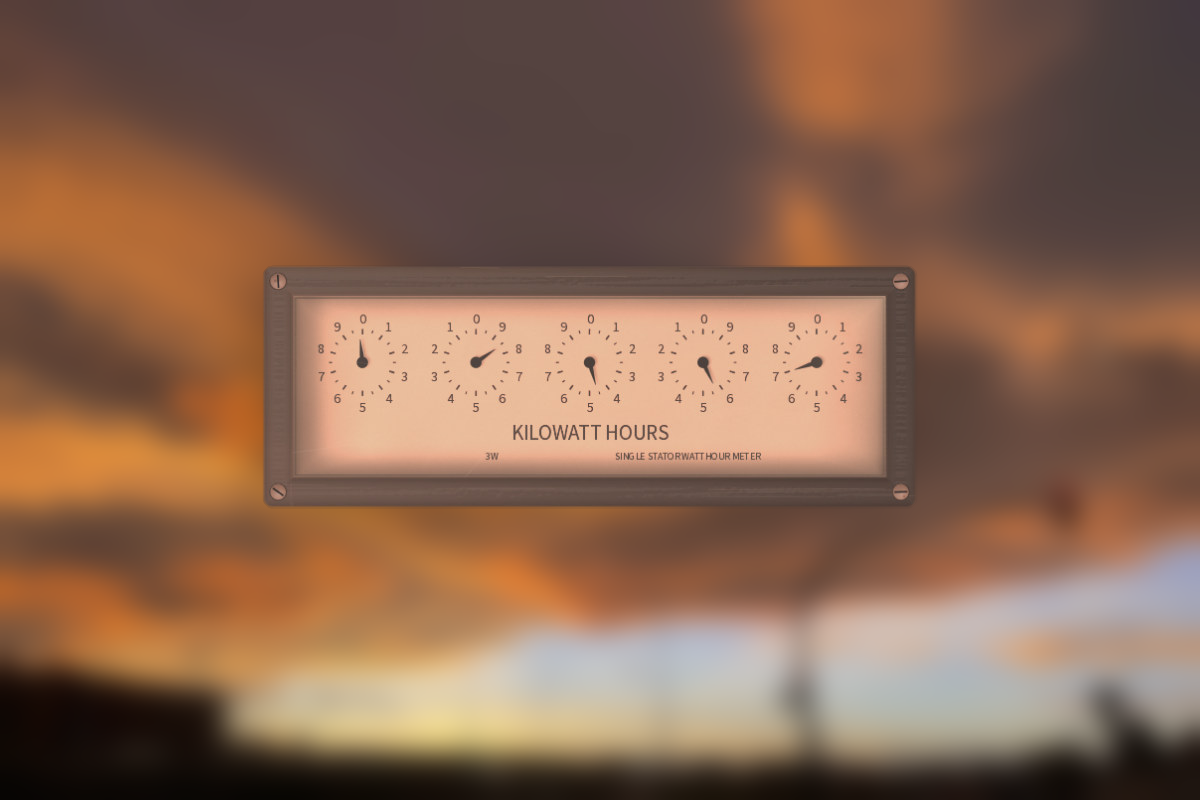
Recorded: 98457 (kWh)
